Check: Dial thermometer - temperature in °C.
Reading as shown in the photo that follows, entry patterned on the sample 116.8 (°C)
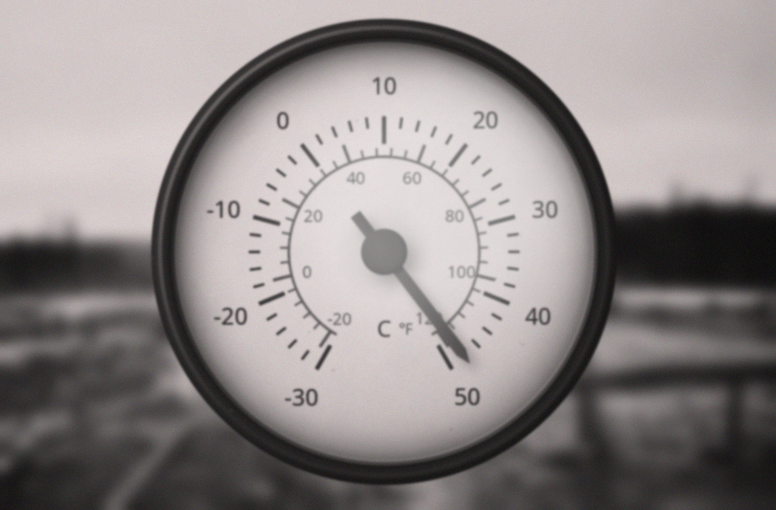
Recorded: 48 (°C)
